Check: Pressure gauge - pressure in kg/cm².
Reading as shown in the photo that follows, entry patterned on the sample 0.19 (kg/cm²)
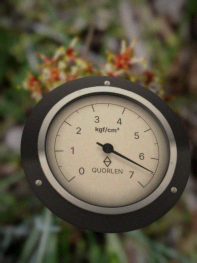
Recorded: 6.5 (kg/cm²)
